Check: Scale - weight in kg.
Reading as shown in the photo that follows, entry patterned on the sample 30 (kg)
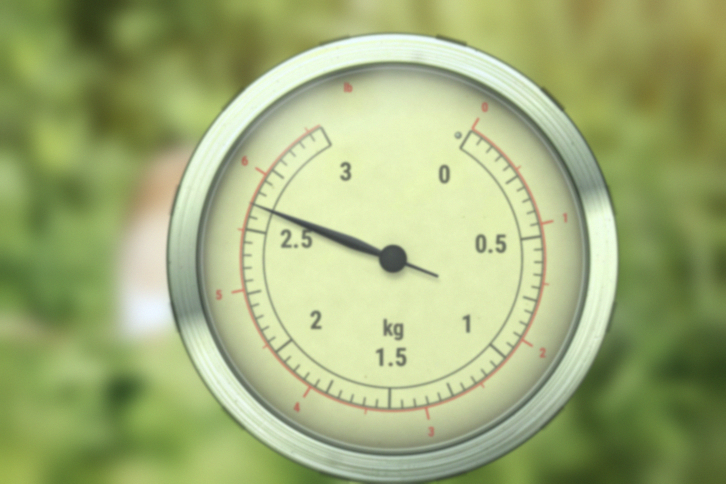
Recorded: 2.6 (kg)
